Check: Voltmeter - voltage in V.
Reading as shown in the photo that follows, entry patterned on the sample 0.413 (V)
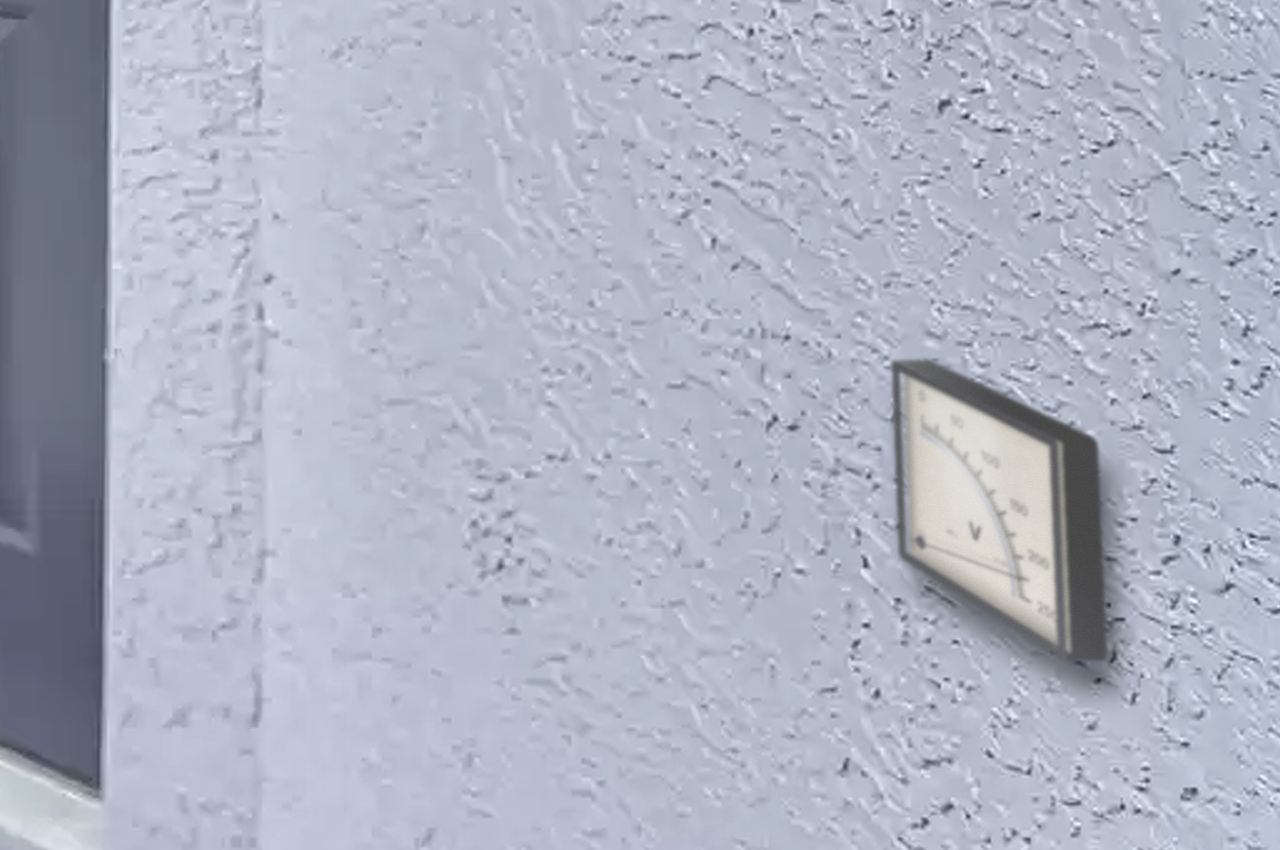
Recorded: 225 (V)
